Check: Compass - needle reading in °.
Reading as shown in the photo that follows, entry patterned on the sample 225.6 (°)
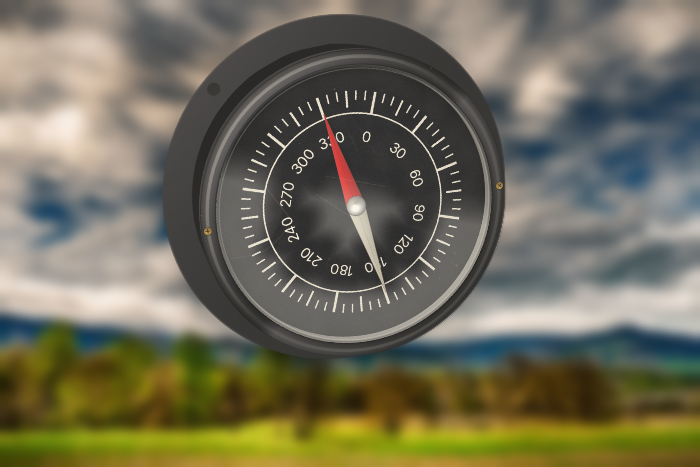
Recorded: 330 (°)
